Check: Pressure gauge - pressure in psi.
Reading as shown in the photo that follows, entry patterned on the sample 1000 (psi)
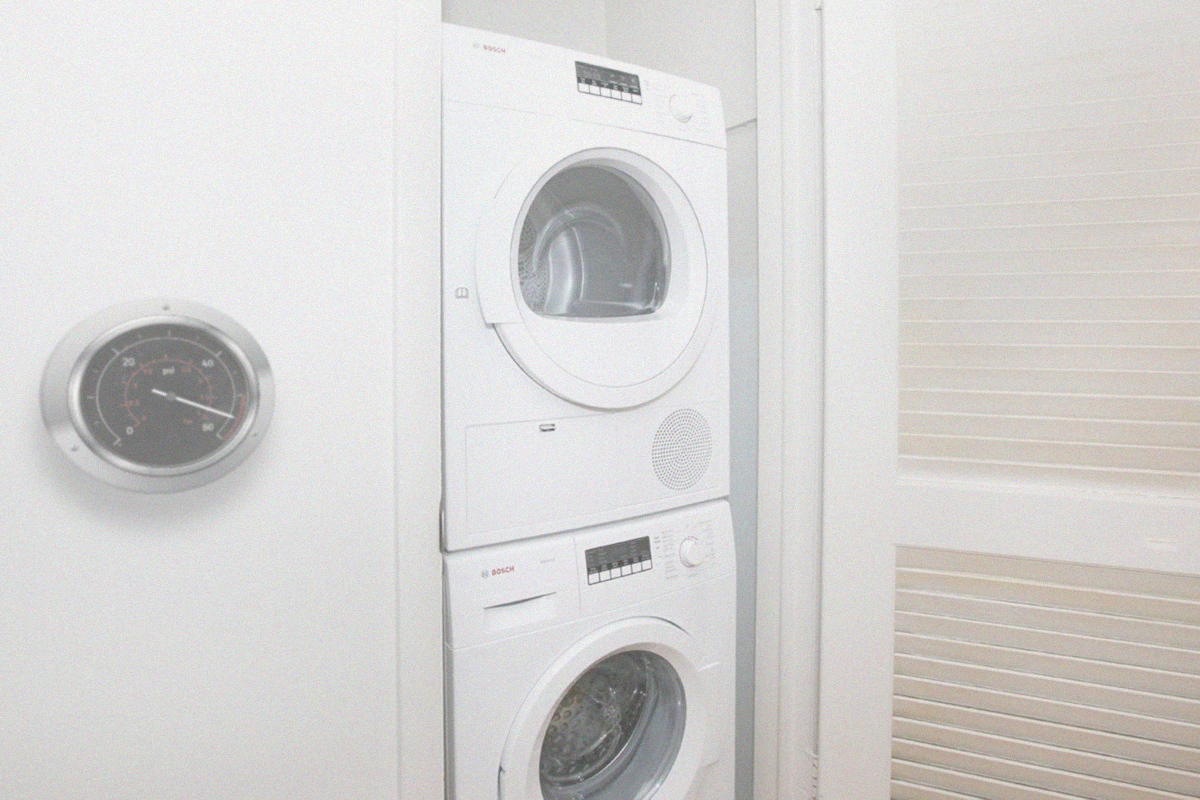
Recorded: 55 (psi)
